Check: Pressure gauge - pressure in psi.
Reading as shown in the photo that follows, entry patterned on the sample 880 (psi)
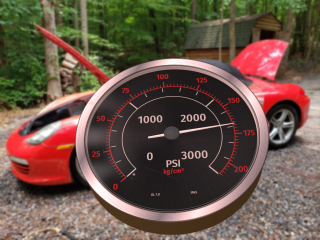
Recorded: 2400 (psi)
